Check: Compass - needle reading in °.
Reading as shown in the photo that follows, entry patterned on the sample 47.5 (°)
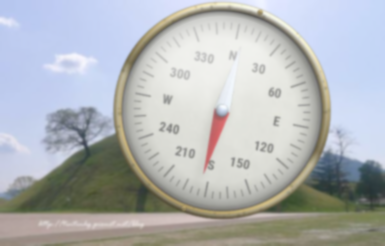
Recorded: 185 (°)
